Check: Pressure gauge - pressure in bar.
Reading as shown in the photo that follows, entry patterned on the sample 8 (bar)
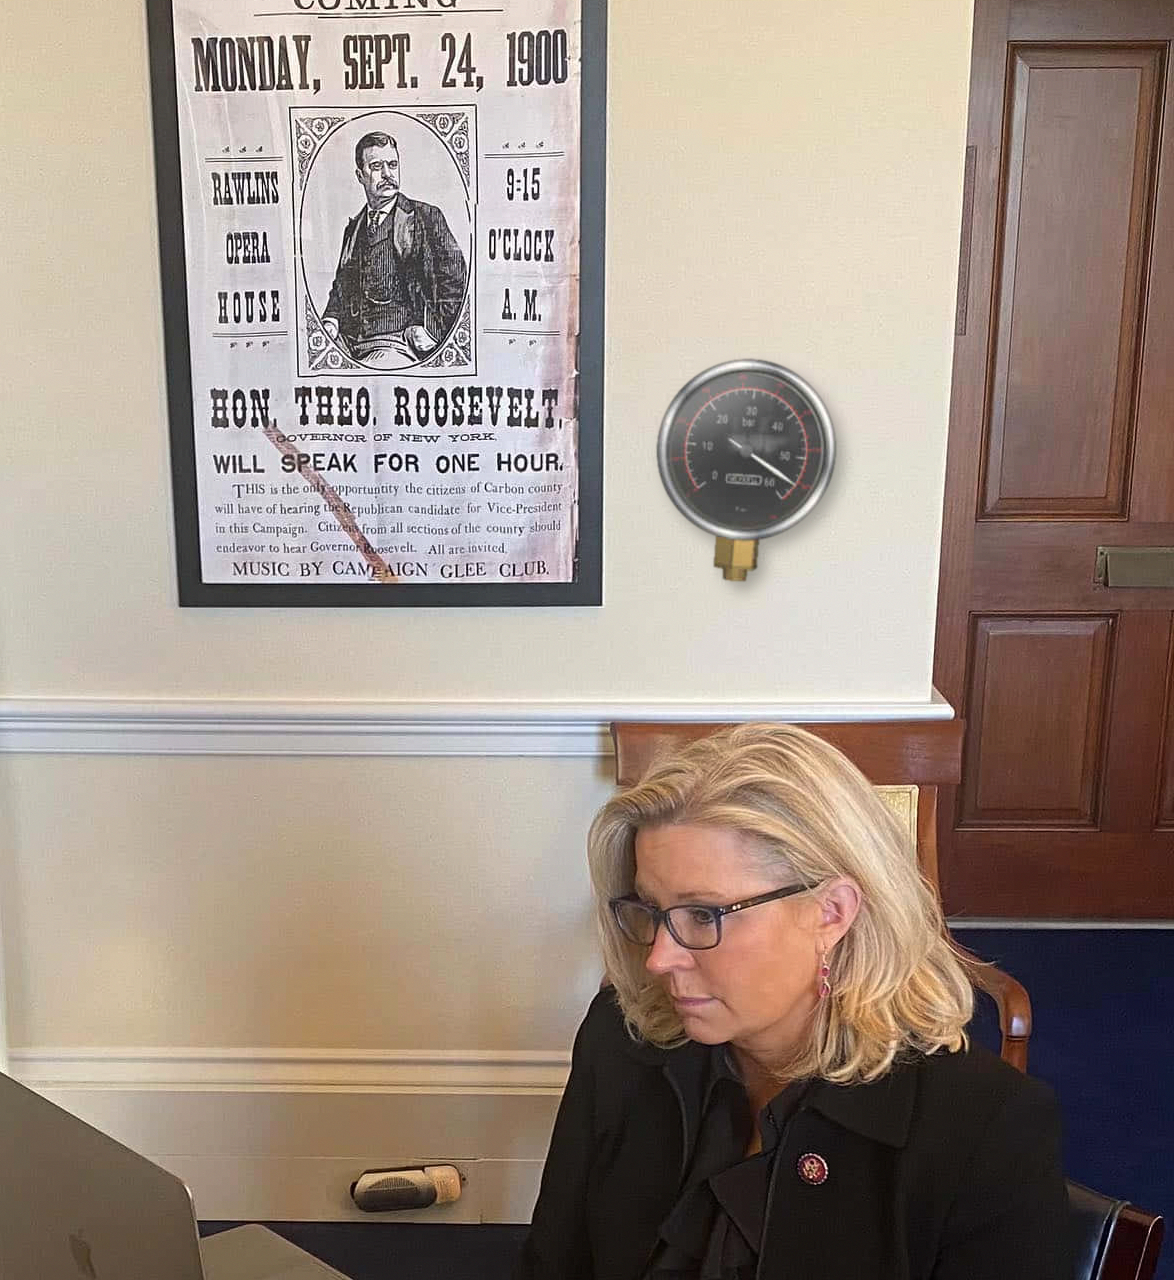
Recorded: 56 (bar)
